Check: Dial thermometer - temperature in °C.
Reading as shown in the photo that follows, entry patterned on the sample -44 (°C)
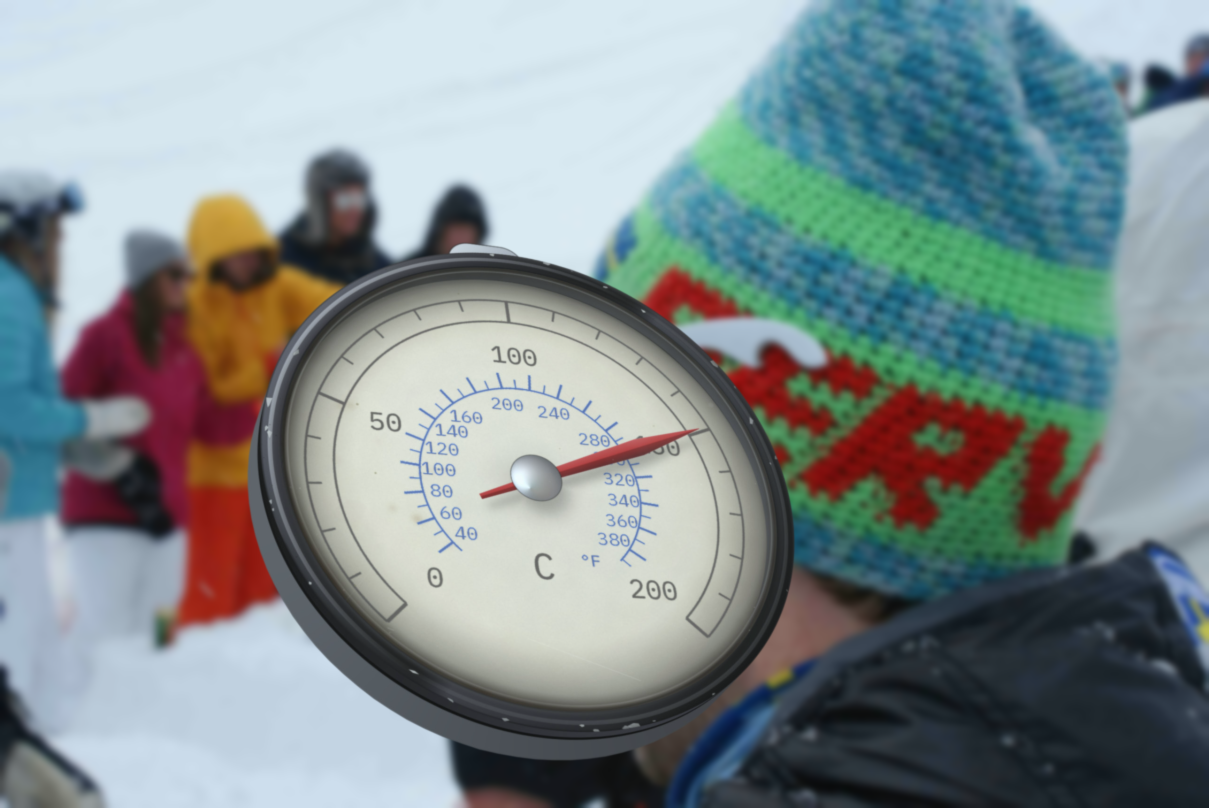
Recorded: 150 (°C)
